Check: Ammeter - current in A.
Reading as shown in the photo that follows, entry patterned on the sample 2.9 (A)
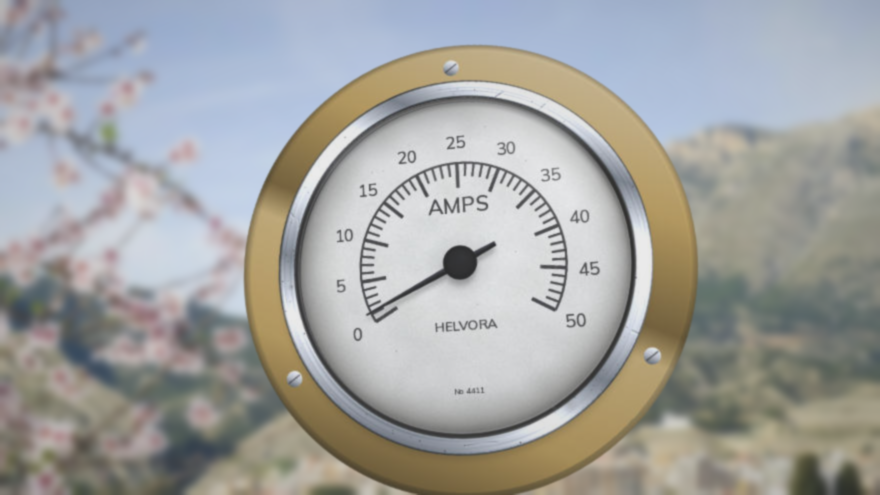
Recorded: 1 (A)
